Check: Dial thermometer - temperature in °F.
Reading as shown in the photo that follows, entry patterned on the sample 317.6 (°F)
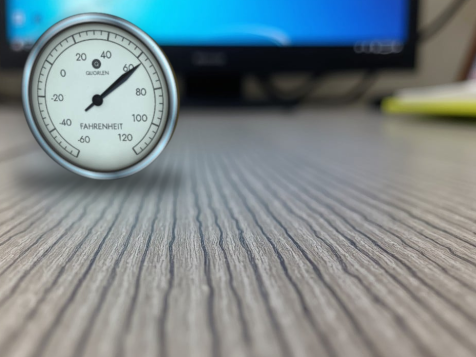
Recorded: 64 (°F)
